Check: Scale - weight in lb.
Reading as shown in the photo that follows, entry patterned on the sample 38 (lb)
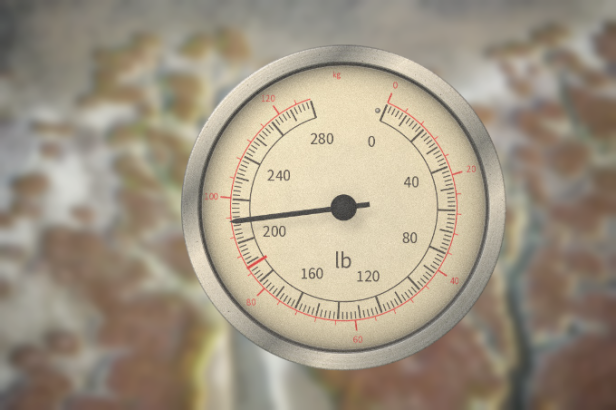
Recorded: 210 (lb)
